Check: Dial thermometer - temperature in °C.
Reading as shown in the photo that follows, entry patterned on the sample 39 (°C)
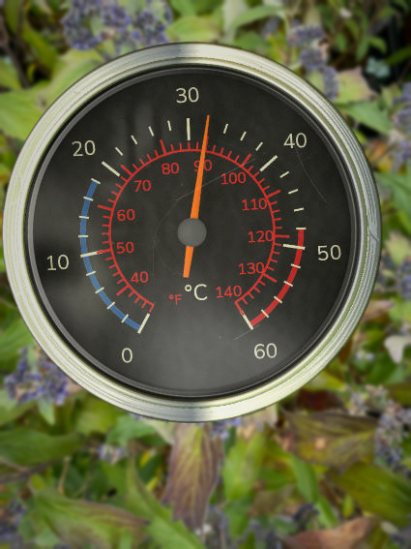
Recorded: 32 (°C)
